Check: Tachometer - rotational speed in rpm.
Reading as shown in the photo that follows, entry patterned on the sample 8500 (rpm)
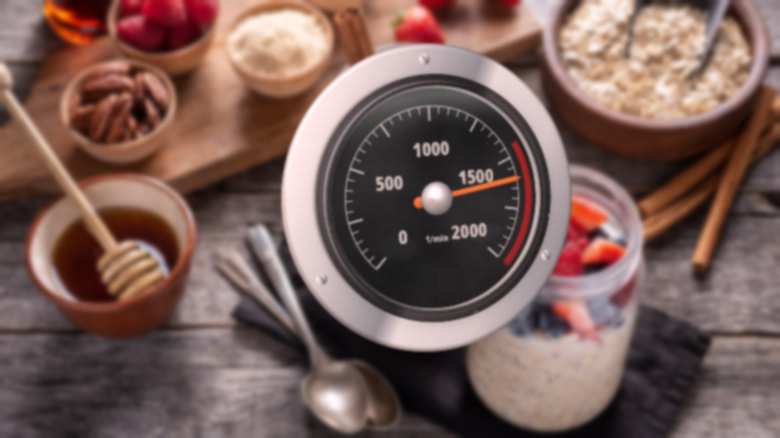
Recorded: 1600 (rpm)
